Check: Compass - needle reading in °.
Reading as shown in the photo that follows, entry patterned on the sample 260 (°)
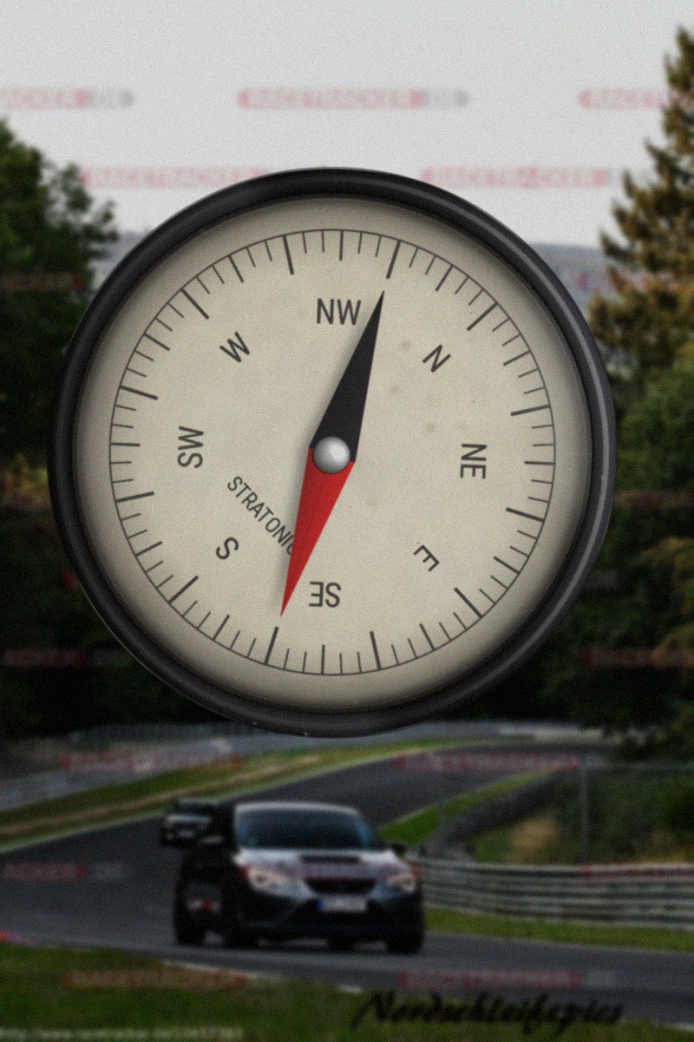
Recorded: 150 (°)
